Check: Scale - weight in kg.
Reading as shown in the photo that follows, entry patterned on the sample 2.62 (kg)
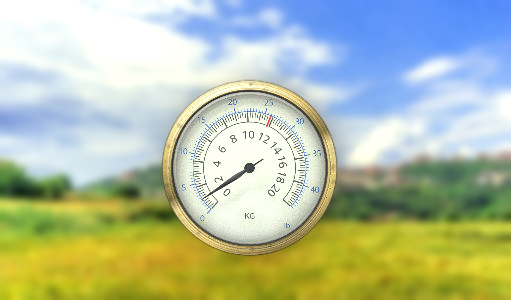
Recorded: 1 (kg)
